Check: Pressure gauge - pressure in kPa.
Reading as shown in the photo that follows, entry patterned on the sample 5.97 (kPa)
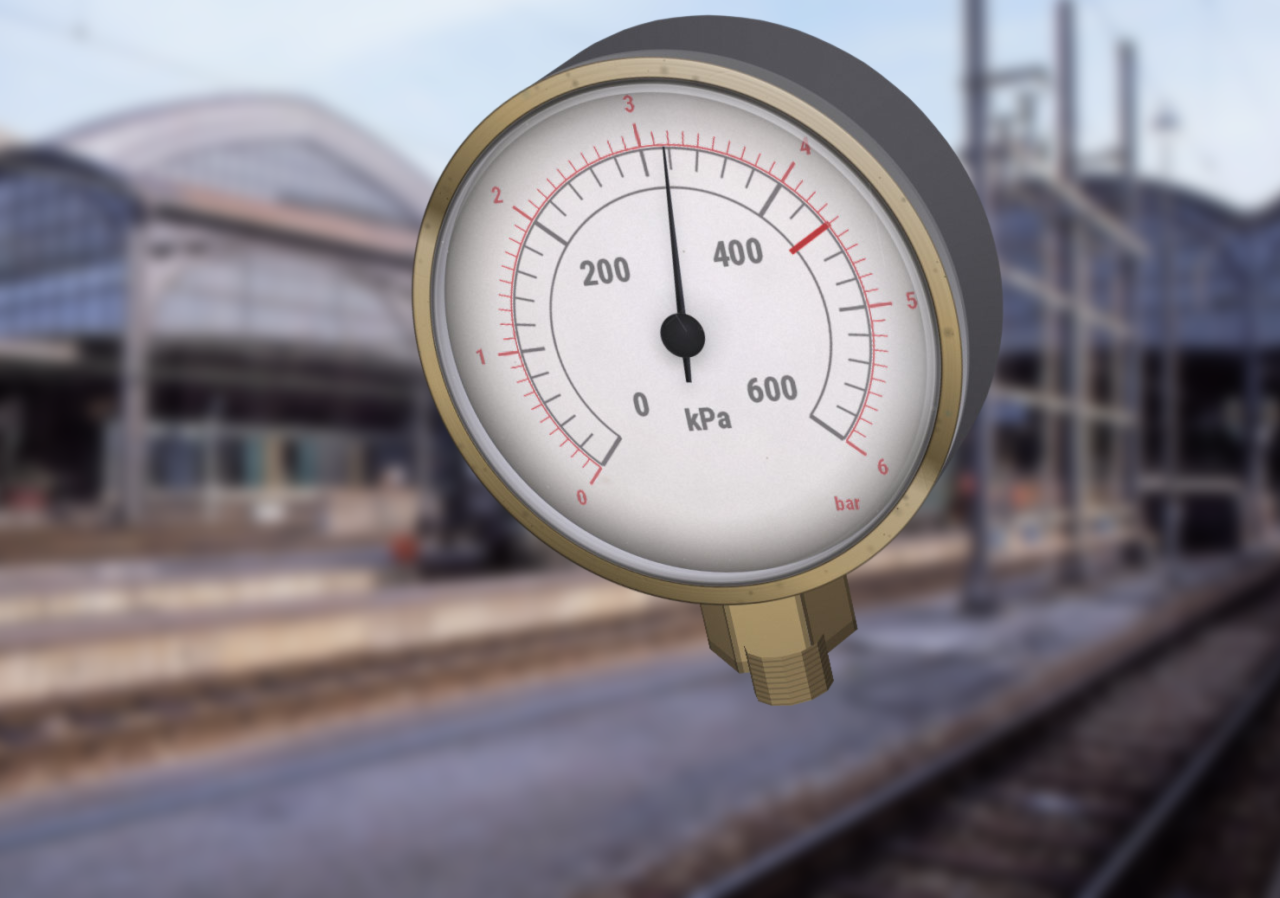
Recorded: 320 (kPa)
